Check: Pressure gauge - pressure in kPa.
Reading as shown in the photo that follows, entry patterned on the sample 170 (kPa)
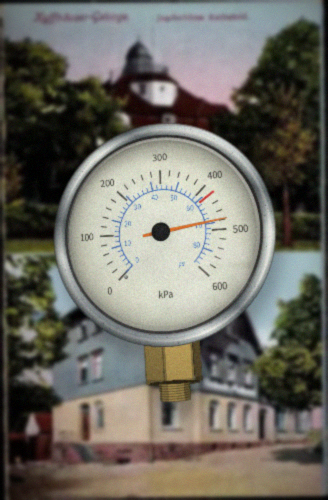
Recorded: 480 (kPa)
